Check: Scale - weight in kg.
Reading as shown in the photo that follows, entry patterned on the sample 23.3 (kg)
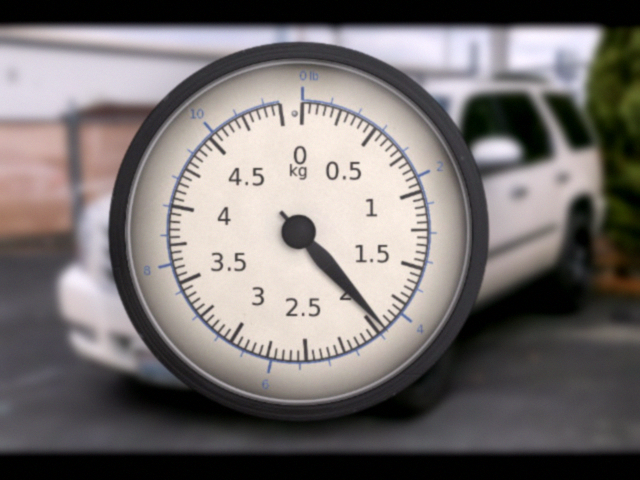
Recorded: 1.95 (kg)
